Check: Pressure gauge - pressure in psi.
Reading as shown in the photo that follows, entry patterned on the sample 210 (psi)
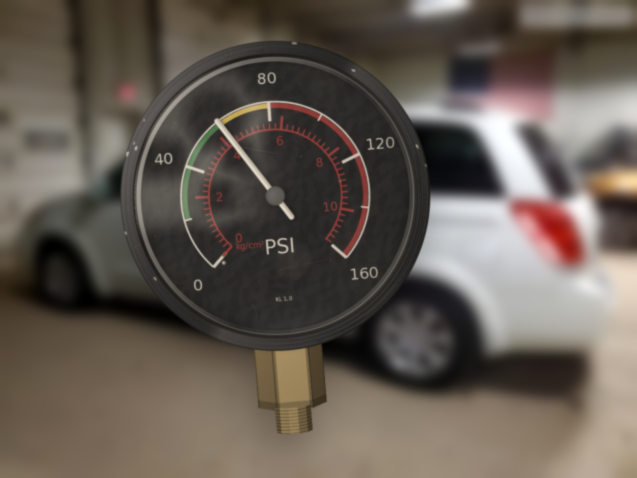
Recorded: 60 (psi)
